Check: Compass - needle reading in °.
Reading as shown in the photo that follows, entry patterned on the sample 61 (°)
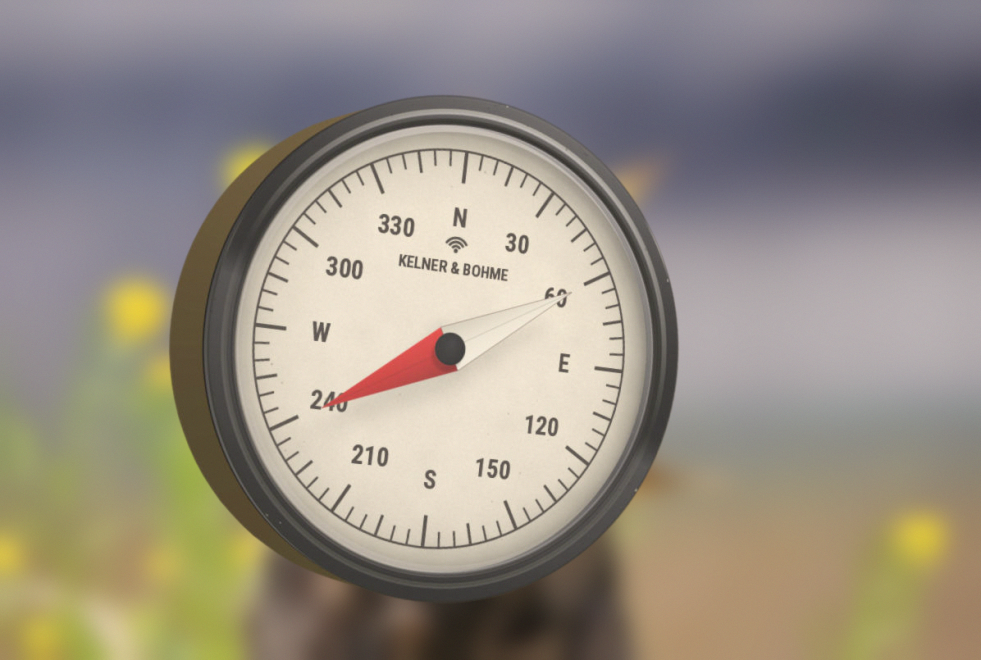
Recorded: 240 (°)
